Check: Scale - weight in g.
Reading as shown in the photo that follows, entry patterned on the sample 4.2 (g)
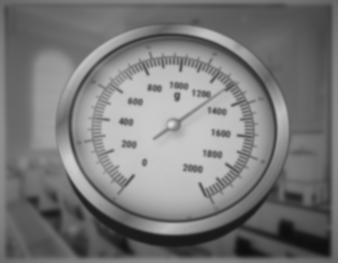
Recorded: 1300 (g)
